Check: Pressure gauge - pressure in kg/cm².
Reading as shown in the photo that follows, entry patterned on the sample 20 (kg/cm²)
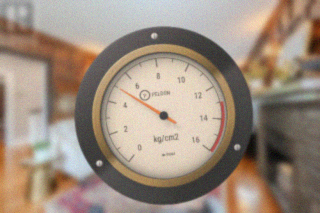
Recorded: 5 (kg/cm²)
